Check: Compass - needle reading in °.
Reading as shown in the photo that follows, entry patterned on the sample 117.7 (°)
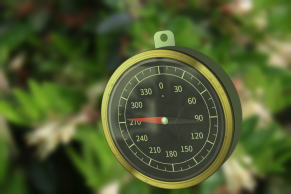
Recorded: 275 (°)
